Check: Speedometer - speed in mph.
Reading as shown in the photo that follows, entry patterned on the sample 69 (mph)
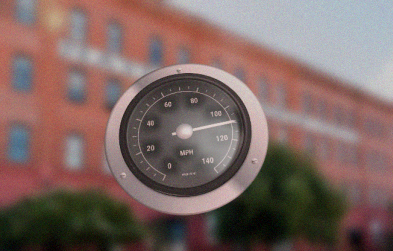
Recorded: 110 (mph)
